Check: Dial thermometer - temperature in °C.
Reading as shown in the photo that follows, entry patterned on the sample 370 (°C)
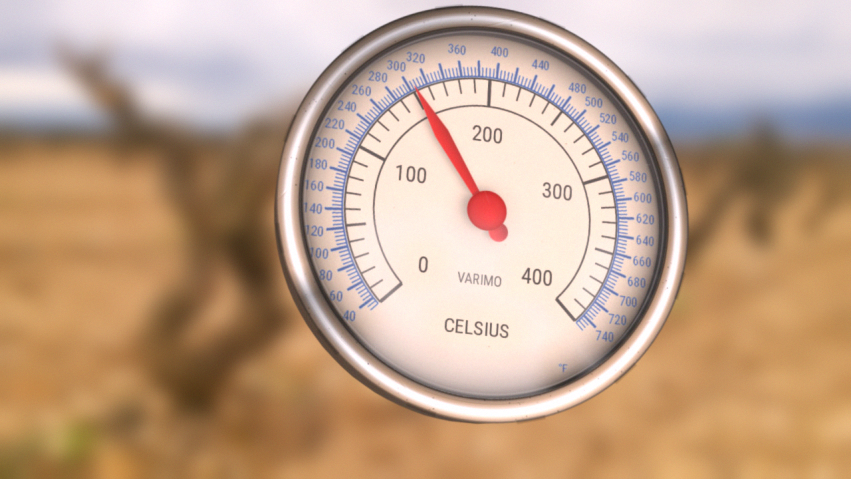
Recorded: 150 (°C)
